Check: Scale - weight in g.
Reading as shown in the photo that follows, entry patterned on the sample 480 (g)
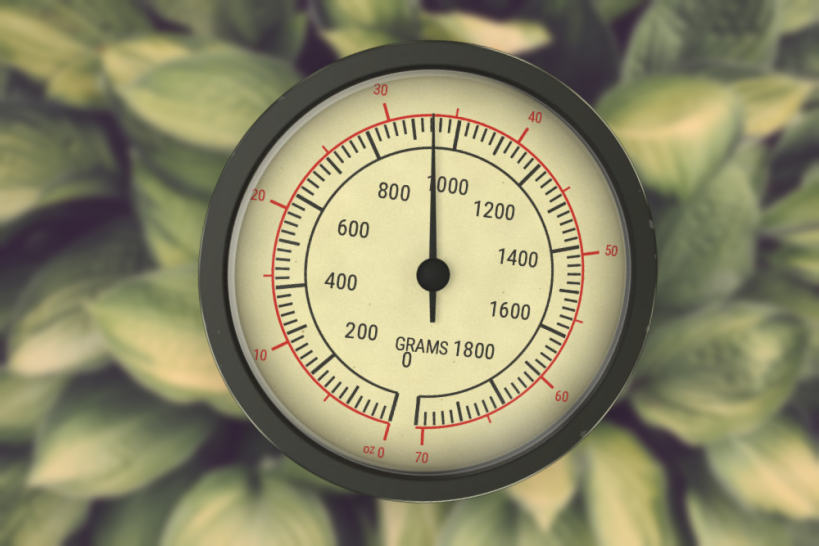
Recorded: 940 (g)
